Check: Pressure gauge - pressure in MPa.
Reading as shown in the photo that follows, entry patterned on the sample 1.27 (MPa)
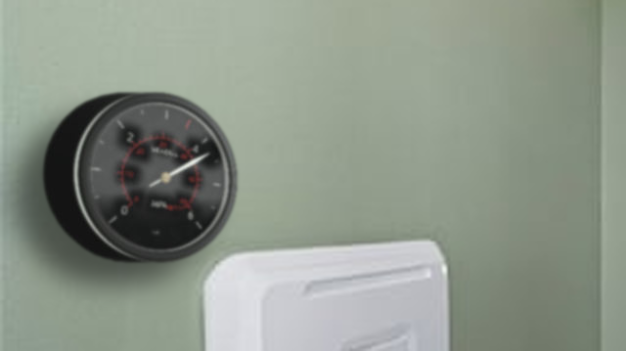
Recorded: 4.25 (MPa)
